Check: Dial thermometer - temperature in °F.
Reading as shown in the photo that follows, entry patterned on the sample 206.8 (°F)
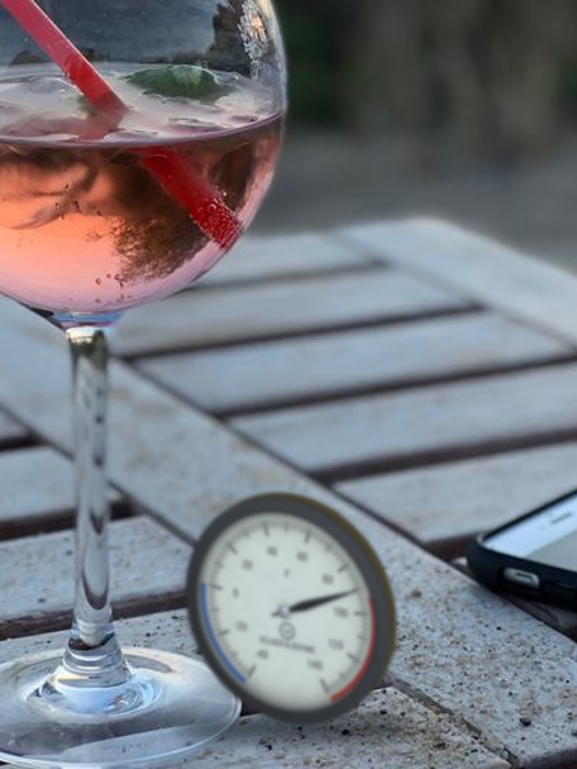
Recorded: 90 (°F)
